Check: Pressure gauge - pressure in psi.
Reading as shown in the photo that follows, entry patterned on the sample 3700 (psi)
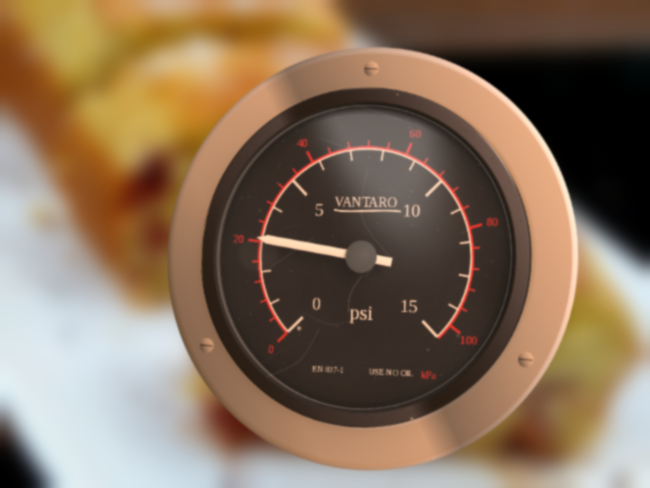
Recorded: 3 (psi)
